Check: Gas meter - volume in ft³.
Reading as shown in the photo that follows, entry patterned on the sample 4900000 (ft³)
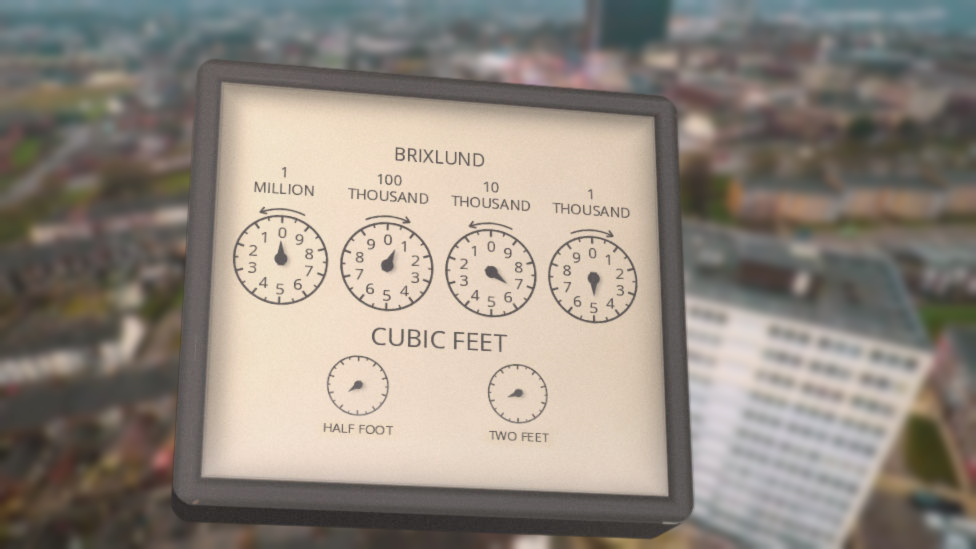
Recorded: 6500 (ft³)
